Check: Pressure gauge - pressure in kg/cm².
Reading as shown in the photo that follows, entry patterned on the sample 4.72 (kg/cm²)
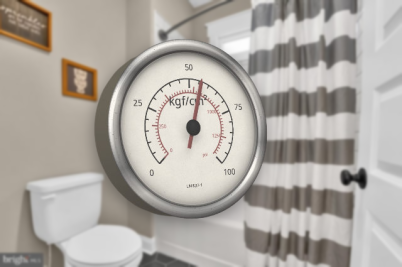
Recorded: 55 (kg/cm²)
